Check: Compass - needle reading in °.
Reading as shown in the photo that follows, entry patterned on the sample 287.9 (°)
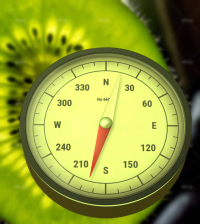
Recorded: 195 (°)
